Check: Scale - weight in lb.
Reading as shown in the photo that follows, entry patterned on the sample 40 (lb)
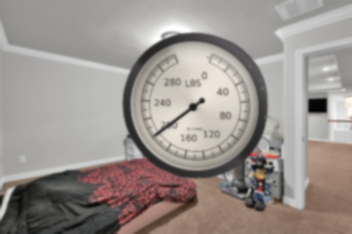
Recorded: 200 (lb)
